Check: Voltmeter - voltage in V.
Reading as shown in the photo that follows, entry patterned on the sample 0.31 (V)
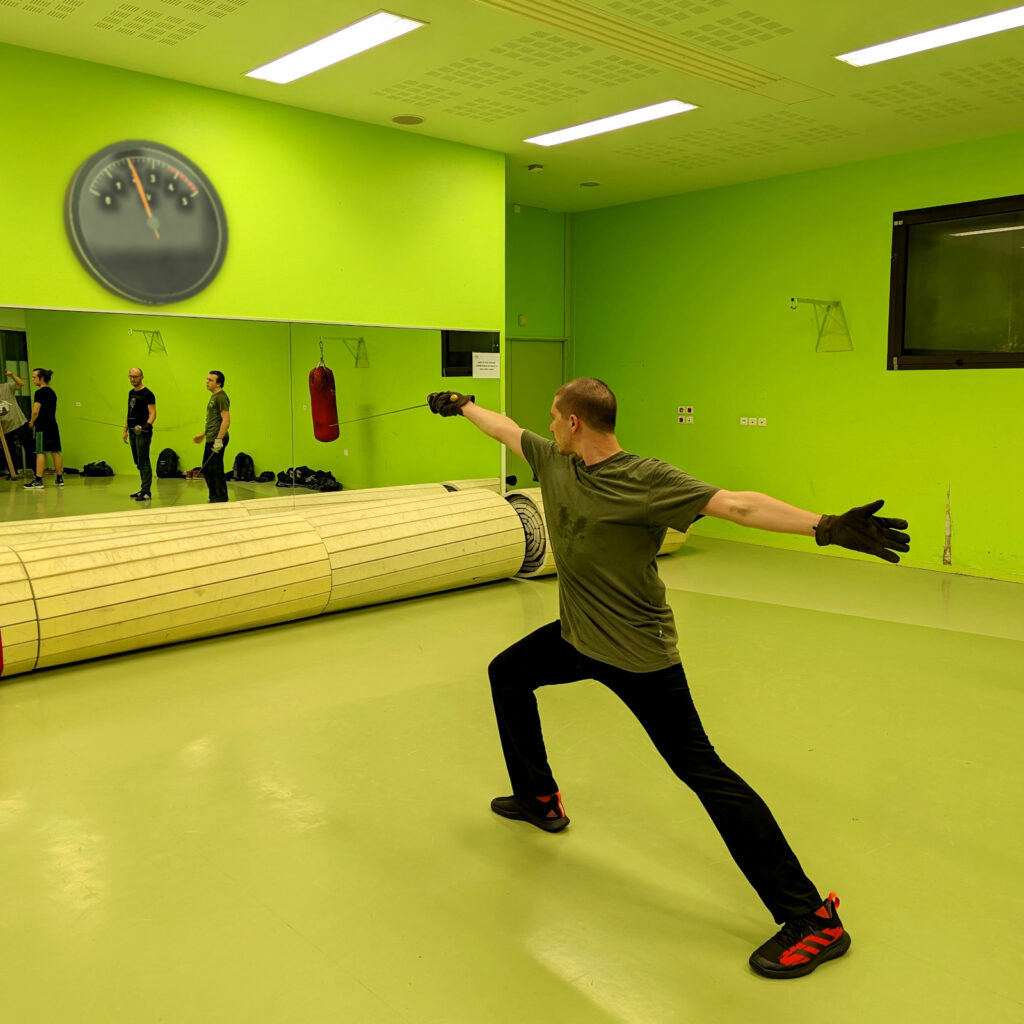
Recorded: 2 (V)
